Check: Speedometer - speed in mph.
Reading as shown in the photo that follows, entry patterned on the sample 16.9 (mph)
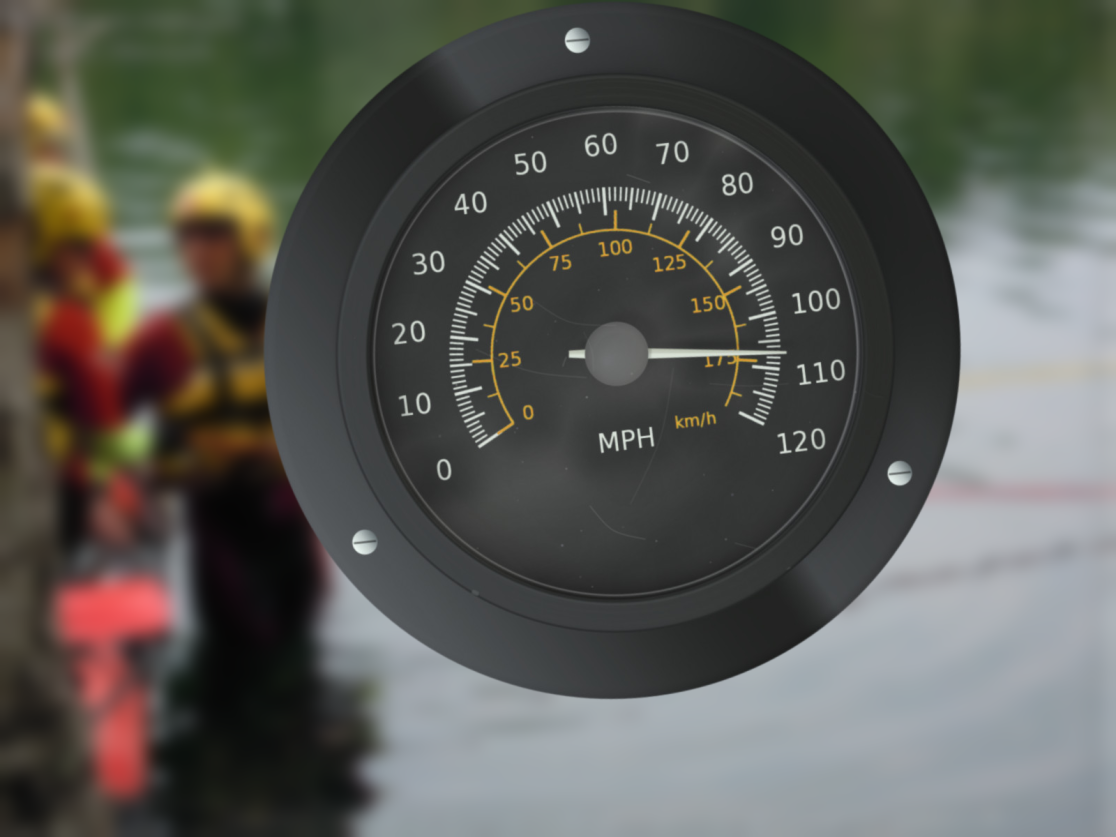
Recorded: 107 (mph)
